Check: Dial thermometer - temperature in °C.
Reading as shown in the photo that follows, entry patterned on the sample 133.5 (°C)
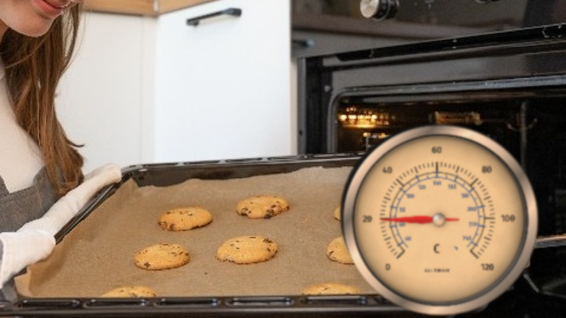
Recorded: 20 (°C)
